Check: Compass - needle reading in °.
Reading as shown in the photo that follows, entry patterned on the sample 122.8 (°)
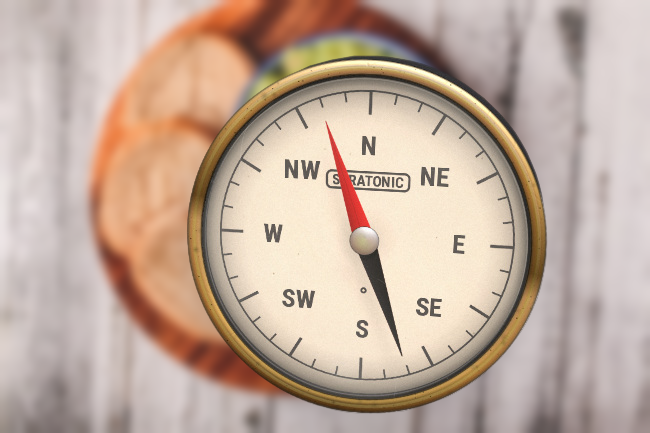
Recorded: 340 (°)
